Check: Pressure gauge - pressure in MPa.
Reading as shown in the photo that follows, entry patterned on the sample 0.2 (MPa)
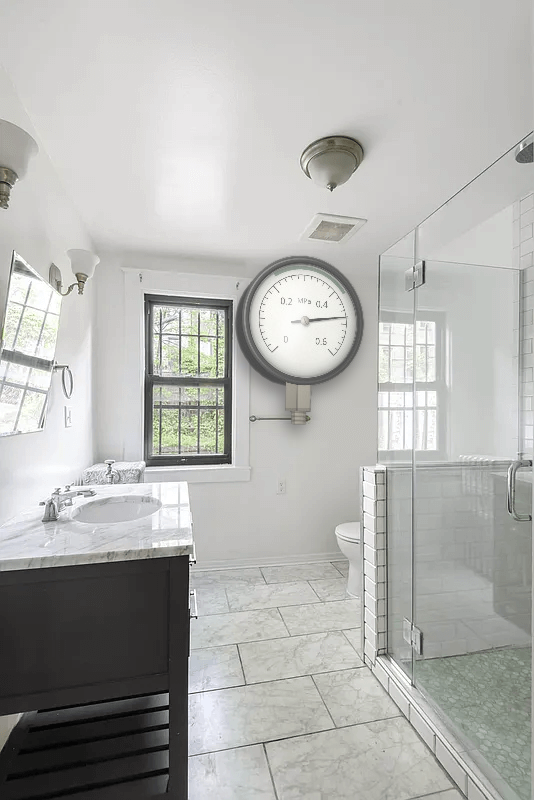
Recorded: 0.48 (MPa)
